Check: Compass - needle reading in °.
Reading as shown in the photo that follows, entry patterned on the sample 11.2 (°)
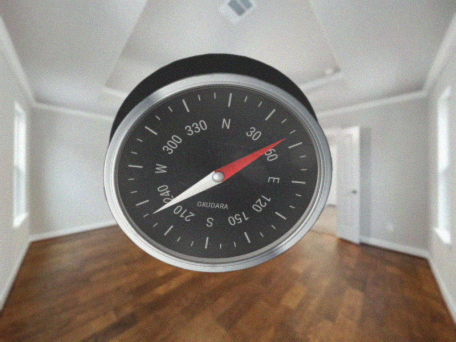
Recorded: 50 (°)
